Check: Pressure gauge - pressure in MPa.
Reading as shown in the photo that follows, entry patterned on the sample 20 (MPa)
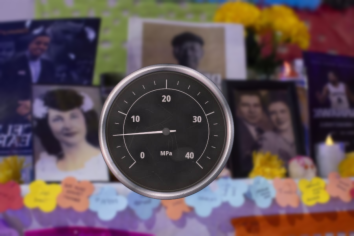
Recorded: 6 (MPa)
